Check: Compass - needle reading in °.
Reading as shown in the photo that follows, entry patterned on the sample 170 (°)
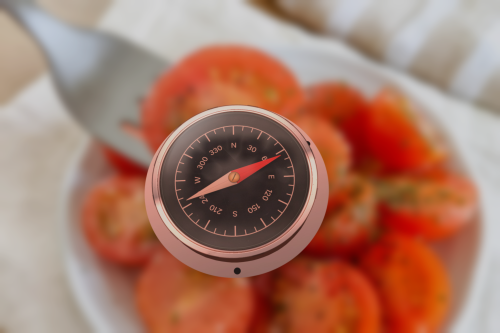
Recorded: 65 (°)
